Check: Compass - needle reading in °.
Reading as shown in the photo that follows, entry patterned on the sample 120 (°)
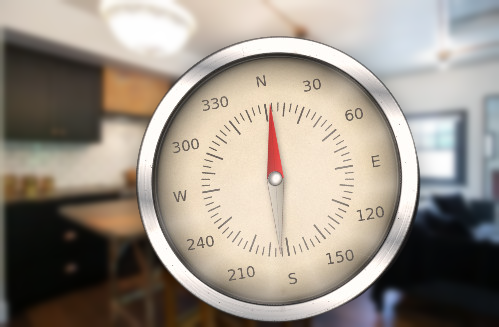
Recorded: 5 (°)
